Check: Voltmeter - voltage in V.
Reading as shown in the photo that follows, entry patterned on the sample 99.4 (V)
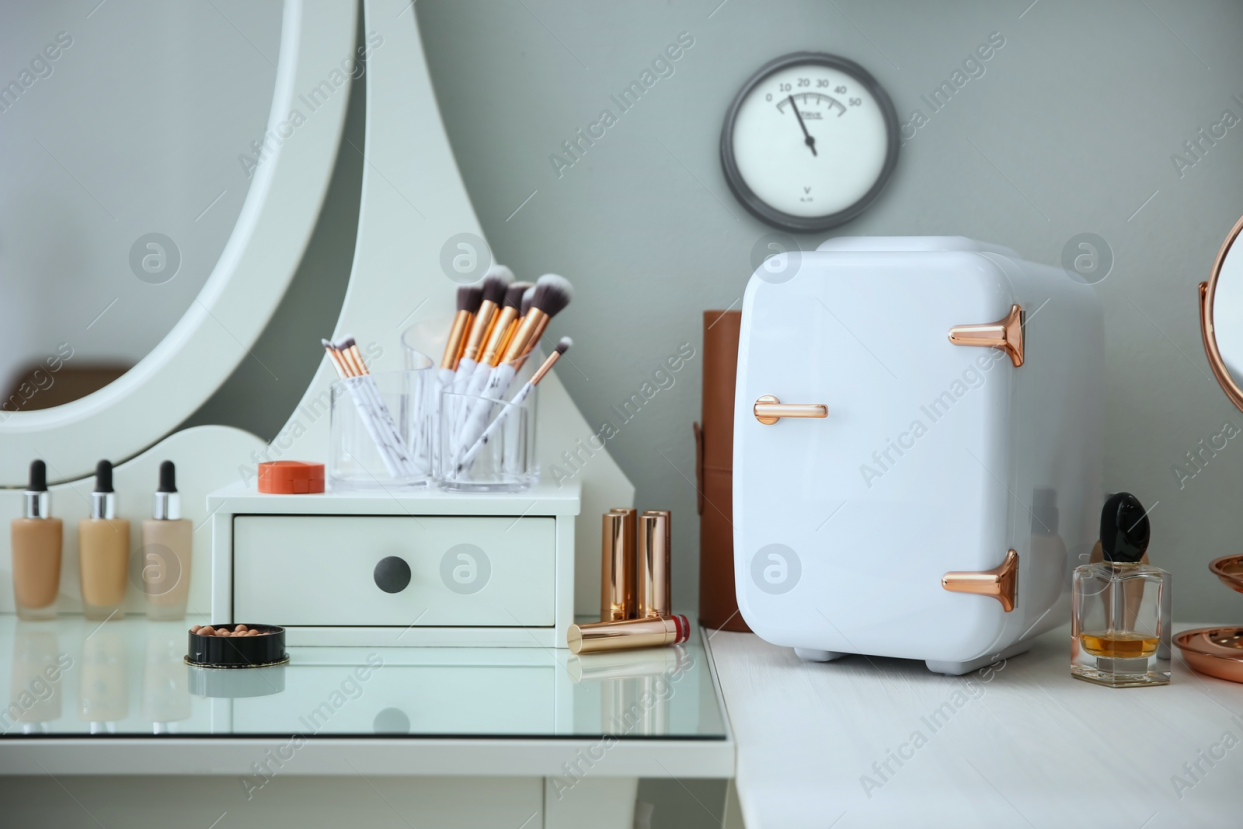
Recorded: 10 (V)
